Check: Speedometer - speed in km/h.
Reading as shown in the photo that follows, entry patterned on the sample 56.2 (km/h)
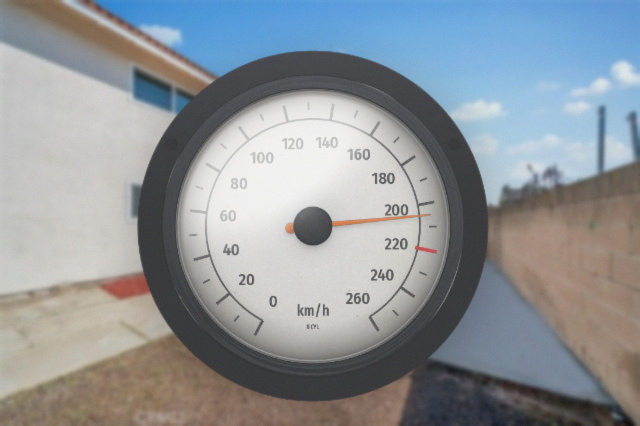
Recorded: 205 (km/h)
